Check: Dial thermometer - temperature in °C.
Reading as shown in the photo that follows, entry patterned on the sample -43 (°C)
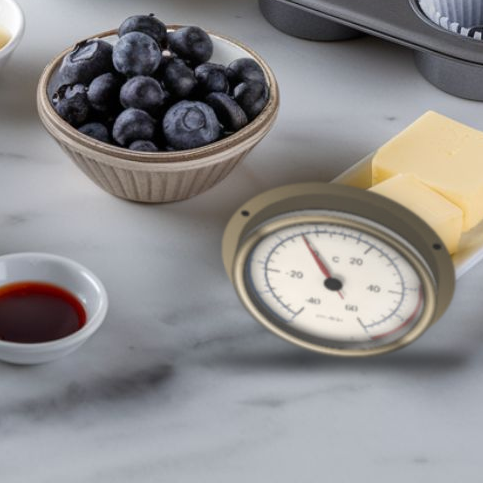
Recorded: 0 (°C)
